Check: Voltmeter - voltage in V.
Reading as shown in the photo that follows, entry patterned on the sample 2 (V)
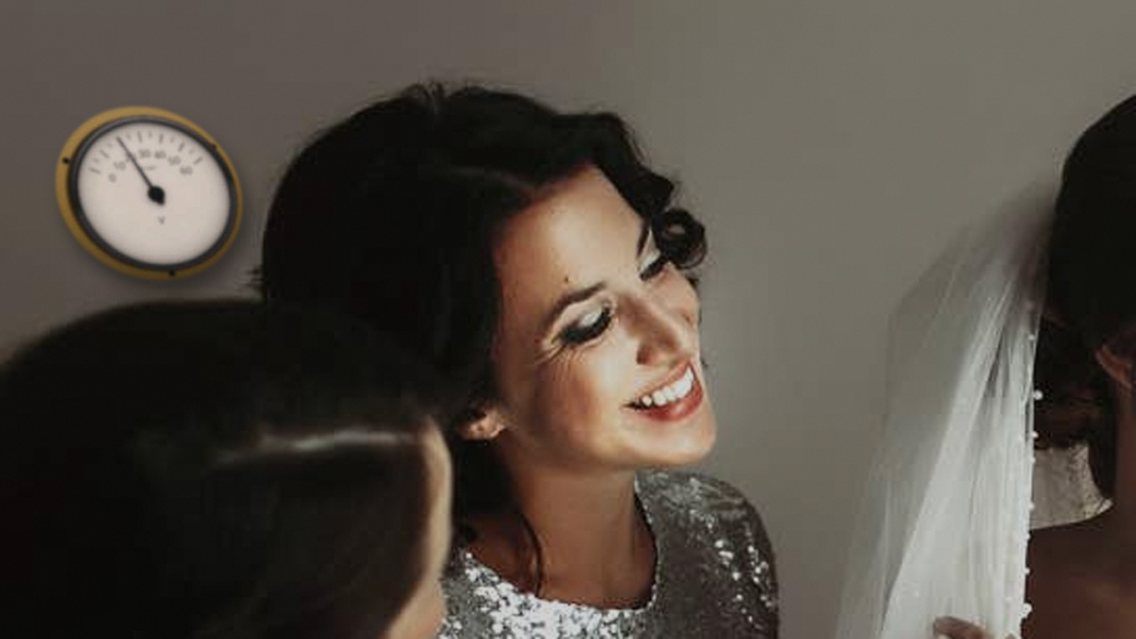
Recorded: 20 (V)
